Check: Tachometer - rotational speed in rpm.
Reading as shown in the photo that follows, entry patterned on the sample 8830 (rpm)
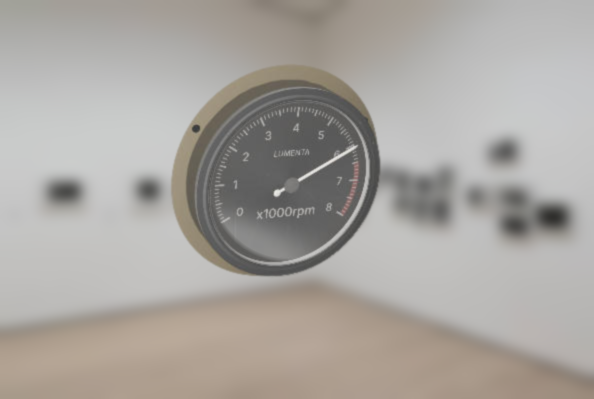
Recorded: 6000 (rpm)
